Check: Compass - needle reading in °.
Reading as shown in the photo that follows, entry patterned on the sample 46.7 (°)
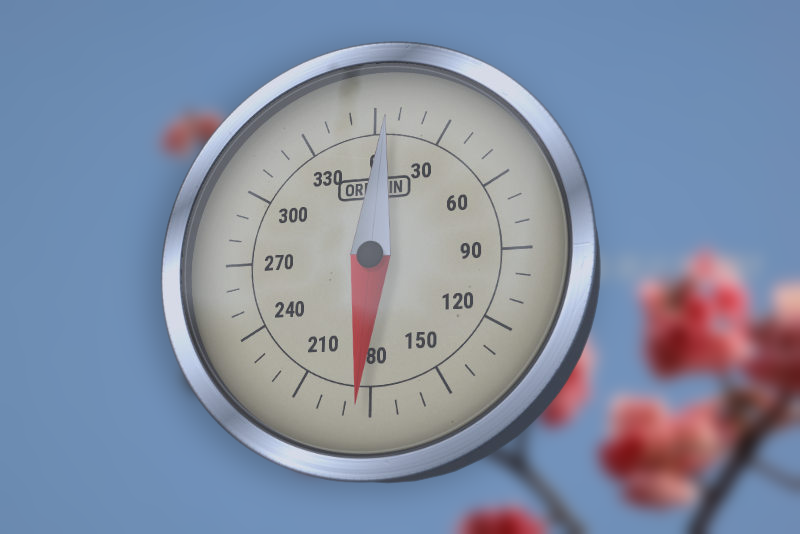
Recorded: 185 (°)
